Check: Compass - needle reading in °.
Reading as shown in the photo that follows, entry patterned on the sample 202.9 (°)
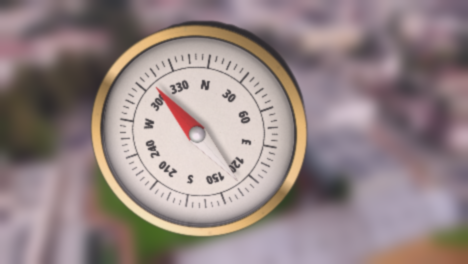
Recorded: 310 (°)
